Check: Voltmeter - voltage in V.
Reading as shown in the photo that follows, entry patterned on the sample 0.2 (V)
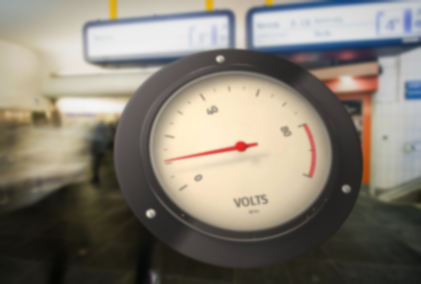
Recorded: 10 (V)
